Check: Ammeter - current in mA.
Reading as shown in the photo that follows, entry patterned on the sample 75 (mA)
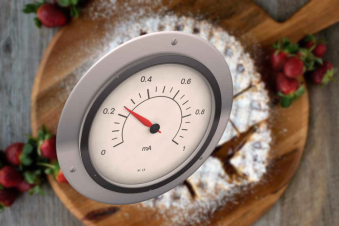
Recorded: 0.25 (mA)
